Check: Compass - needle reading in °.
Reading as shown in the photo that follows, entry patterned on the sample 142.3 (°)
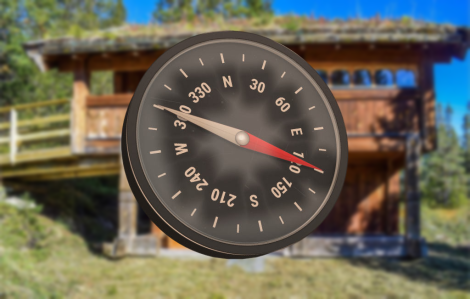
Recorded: 120 (°)
